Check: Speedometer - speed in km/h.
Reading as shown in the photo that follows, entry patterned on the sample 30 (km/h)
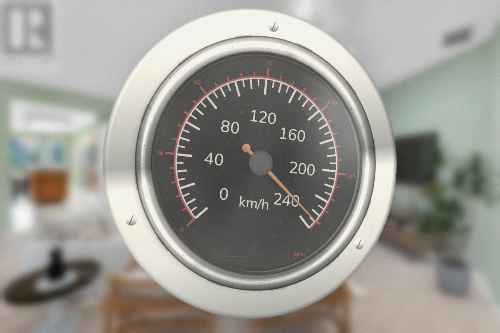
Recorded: 235 (km/h)
